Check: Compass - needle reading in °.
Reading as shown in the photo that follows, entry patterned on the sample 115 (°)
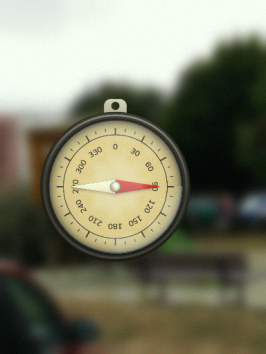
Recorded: 90 (°)
